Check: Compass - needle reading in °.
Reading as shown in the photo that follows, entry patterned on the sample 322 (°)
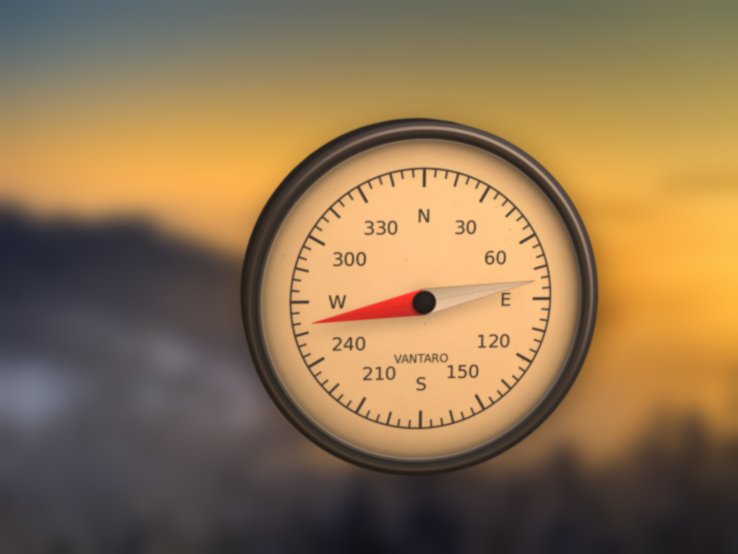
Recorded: 260 (°)
